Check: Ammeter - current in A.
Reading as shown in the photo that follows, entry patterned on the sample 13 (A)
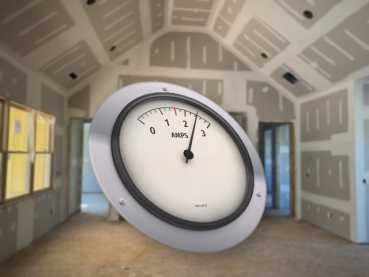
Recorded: 2.4 (A)
